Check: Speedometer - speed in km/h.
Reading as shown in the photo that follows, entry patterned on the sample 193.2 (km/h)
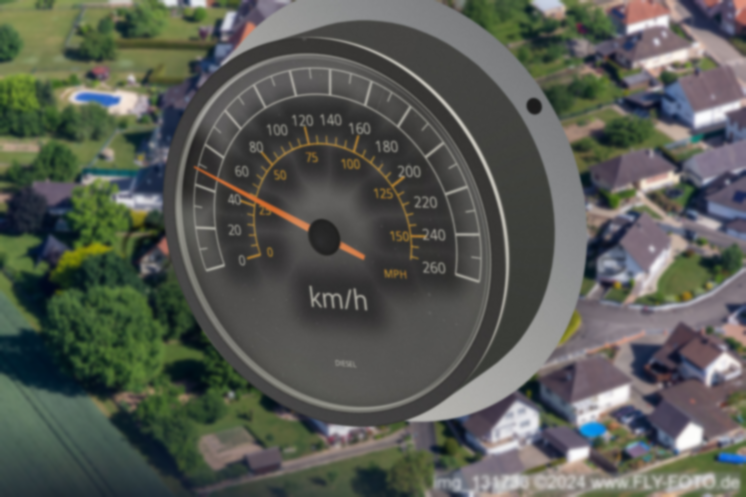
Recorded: 50 (km/h)
